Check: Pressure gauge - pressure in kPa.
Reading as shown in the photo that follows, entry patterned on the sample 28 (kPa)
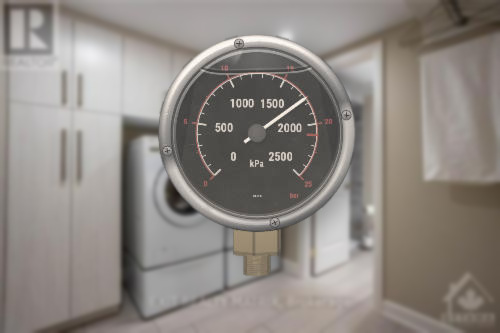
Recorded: 1750 (kPa)
